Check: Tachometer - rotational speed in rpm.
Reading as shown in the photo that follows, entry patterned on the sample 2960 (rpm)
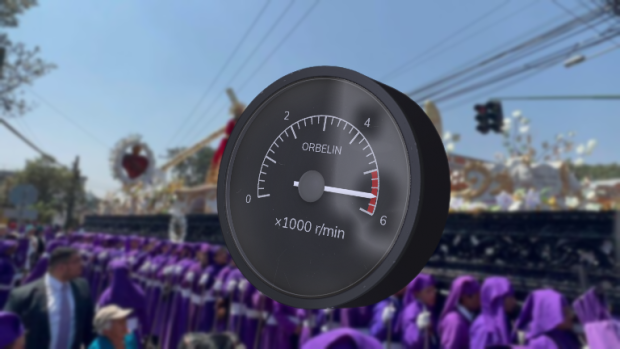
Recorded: 5600 (rpm)
